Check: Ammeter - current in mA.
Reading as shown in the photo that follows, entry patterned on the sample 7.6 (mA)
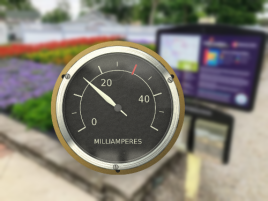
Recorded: 15 (mA)
